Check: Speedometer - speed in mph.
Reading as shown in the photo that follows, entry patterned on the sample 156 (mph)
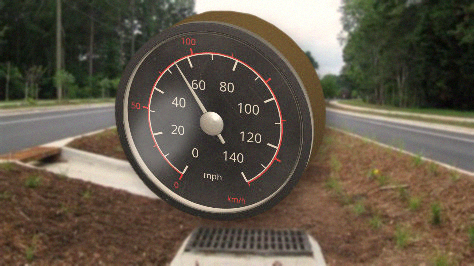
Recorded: 55 (mph)
